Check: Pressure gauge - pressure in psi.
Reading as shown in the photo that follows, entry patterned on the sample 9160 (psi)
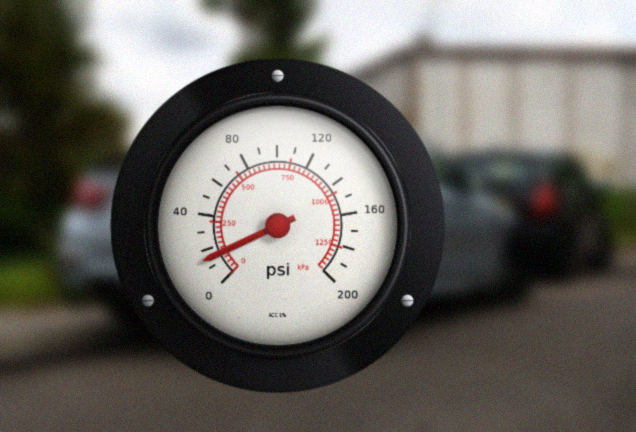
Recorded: 15 (psi)
